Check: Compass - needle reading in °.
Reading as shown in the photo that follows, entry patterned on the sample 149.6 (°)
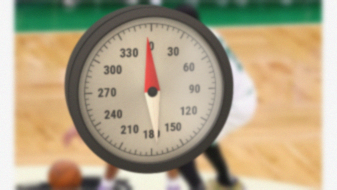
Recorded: 355 (°)
